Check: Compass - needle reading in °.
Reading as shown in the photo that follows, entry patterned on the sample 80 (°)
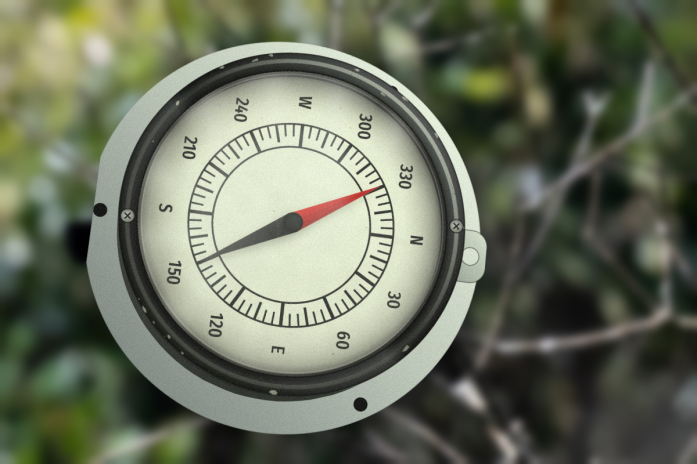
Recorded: 330 (°)
